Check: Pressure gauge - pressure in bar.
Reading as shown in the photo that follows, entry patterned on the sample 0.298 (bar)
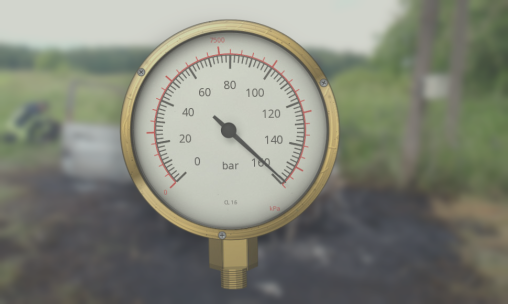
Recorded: 158 (bar)
